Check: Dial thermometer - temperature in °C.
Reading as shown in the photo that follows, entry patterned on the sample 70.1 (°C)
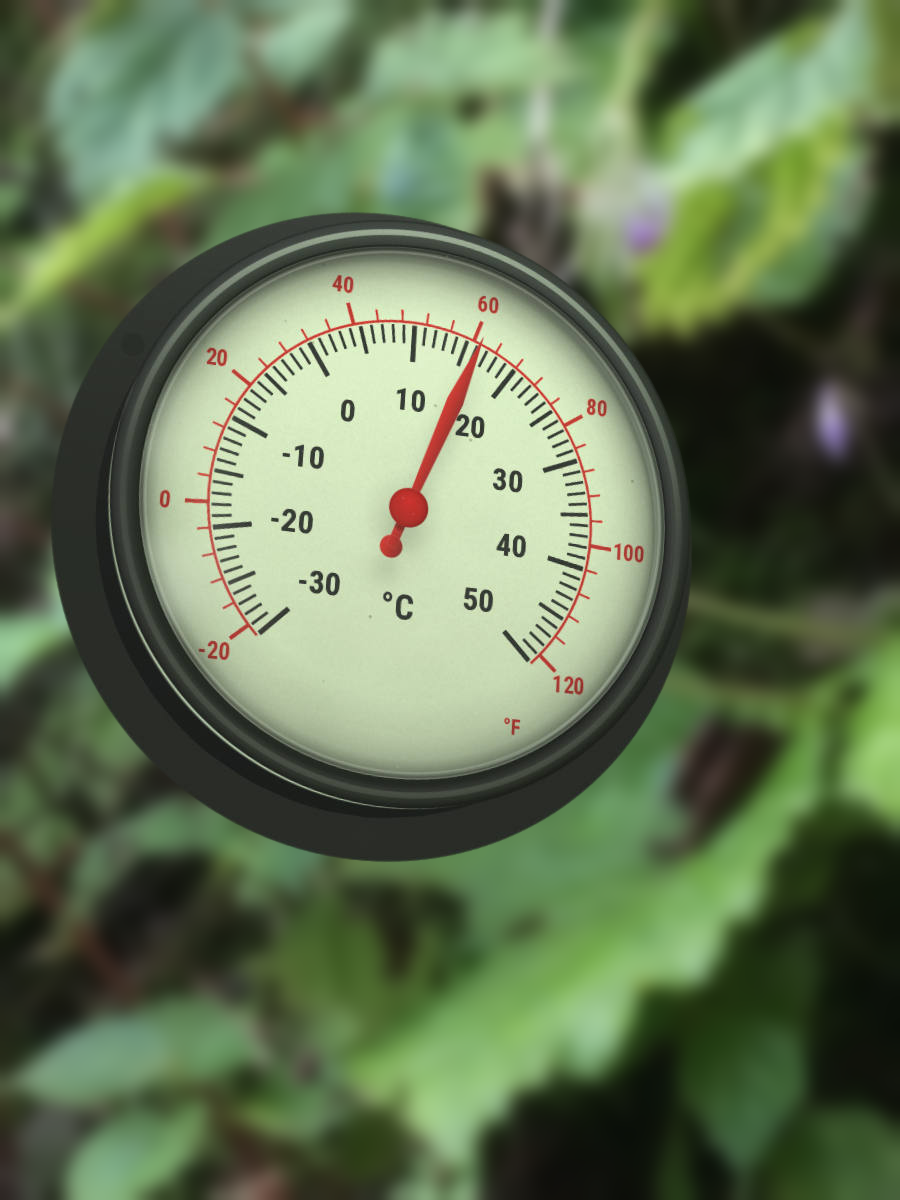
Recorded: 16 (°C)
